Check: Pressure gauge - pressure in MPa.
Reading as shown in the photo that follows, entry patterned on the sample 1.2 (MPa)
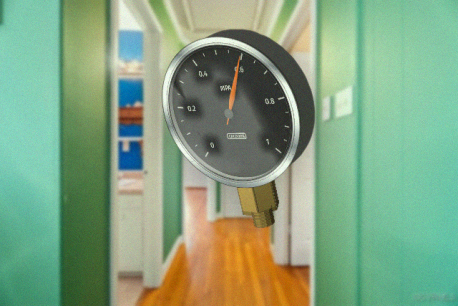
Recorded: 0.6 (MPa)
